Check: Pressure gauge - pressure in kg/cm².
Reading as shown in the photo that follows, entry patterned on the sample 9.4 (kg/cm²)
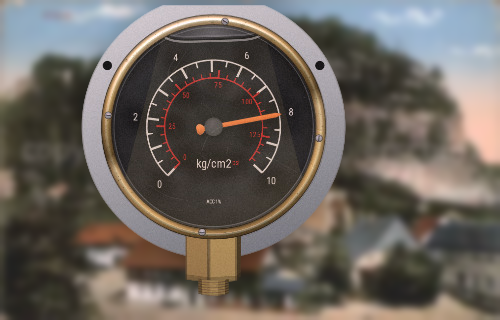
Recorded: 8 (kg/cm²)
